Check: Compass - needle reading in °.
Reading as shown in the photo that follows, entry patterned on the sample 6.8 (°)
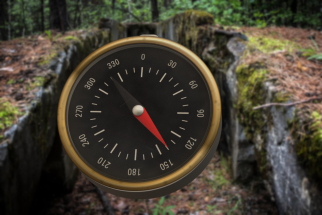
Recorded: 140 (°)
